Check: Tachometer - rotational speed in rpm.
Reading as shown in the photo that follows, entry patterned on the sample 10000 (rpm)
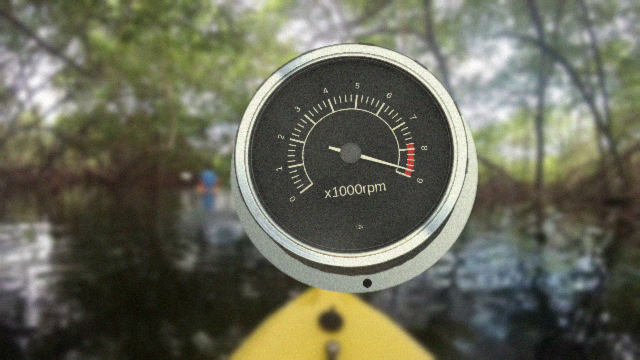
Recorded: 8800 (rpm)
